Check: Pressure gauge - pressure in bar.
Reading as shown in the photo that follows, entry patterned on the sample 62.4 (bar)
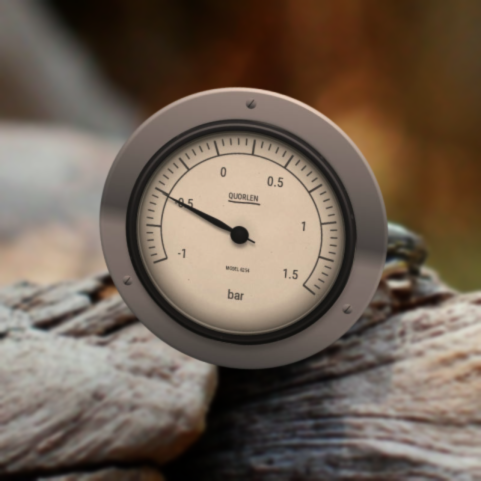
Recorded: -0.5 (bar)
